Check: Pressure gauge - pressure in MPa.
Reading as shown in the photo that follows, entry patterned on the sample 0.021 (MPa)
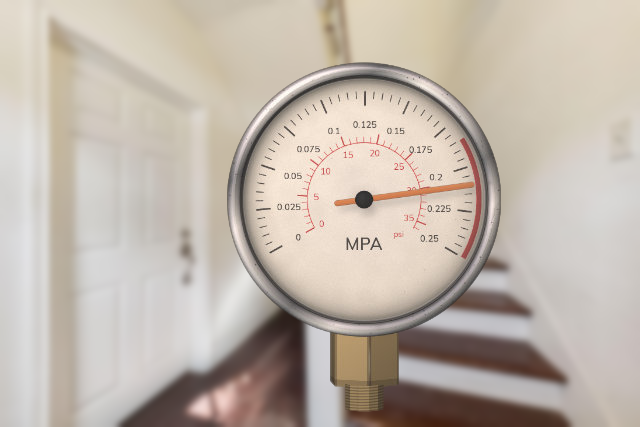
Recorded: 0.21 (MPa)
